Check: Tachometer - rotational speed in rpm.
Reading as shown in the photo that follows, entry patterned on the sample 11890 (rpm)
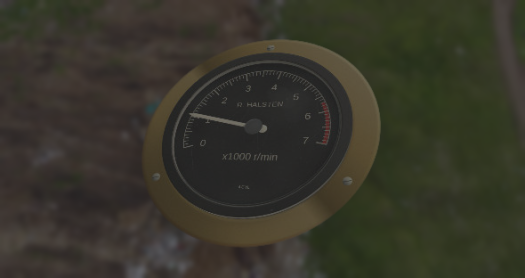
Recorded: 1000 (rpm)
